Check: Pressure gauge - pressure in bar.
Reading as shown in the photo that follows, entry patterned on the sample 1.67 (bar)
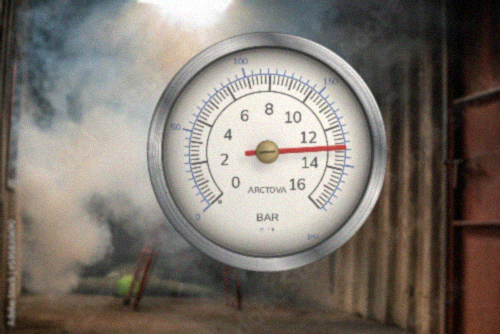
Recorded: 13 (bar)
